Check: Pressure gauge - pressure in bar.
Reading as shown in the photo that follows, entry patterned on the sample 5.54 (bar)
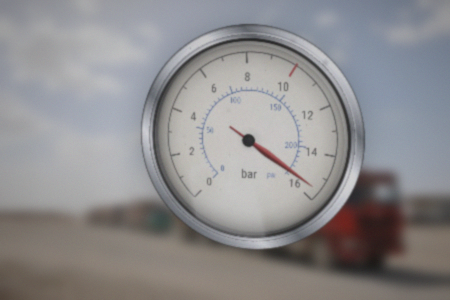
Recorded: 15.5 (bar)
